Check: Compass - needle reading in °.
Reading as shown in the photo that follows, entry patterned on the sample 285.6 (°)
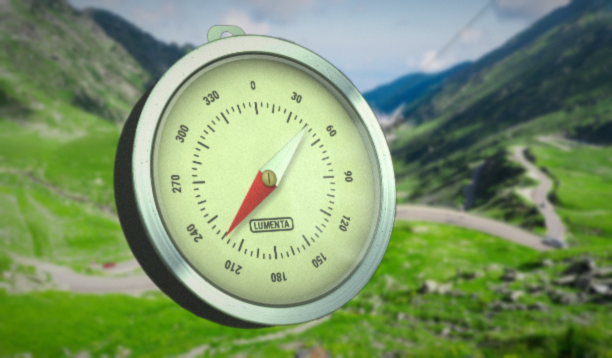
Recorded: 225 (°)
